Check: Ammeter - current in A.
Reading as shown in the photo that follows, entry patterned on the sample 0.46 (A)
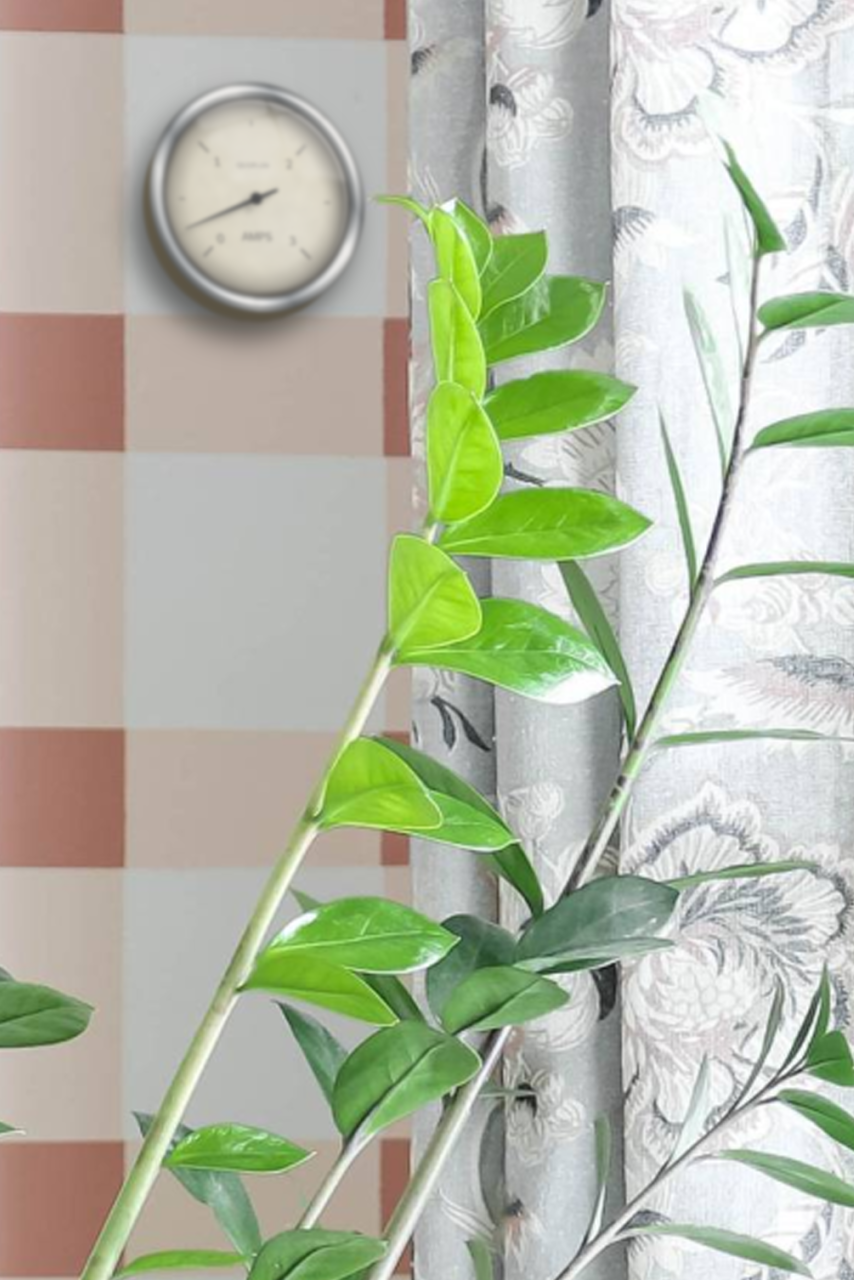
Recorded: 0.25 (A)
